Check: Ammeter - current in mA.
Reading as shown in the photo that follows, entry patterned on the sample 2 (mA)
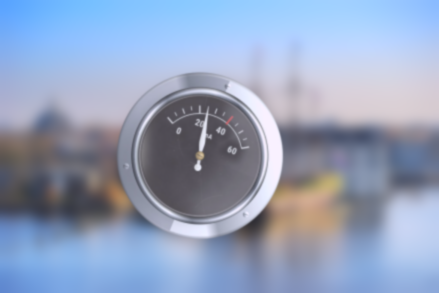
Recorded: 25 (mA)
